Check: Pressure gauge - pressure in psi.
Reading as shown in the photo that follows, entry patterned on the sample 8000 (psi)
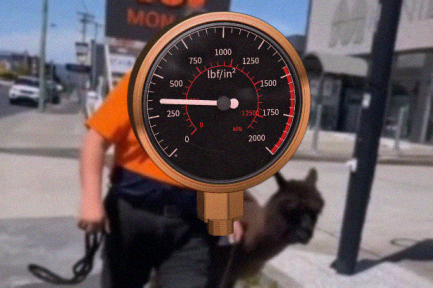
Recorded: 350 (psi)
